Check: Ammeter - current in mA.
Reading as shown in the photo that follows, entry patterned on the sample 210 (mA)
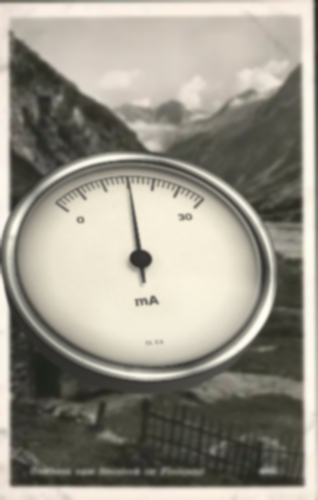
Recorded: 15 (mA)
